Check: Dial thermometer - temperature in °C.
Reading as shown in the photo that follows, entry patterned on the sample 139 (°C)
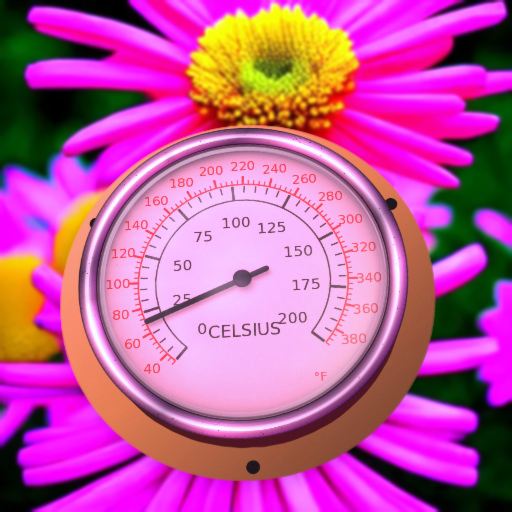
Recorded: 20 (°C)
